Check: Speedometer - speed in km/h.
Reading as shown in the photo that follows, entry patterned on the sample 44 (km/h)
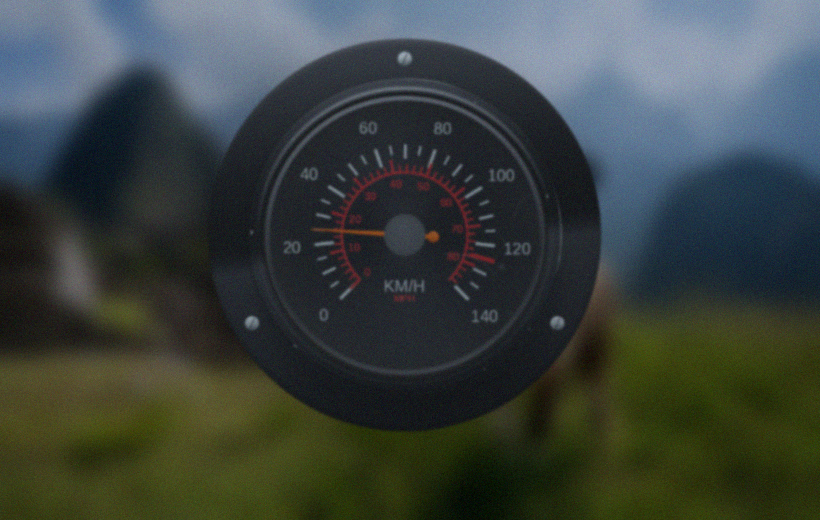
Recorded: 25 (km/h)
